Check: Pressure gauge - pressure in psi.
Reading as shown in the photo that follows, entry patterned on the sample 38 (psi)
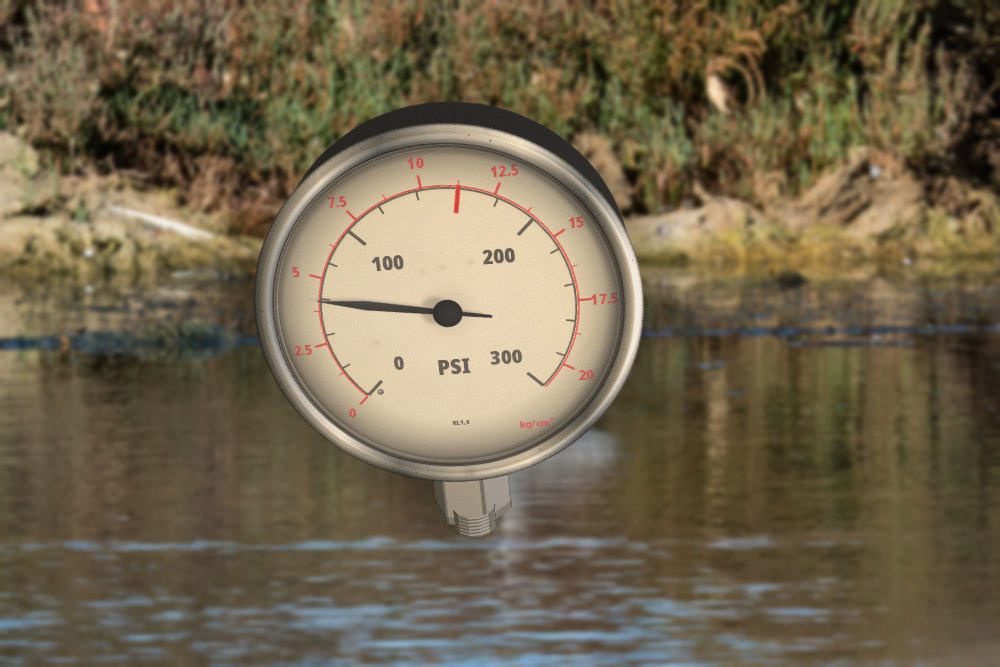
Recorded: 60 (psi)
